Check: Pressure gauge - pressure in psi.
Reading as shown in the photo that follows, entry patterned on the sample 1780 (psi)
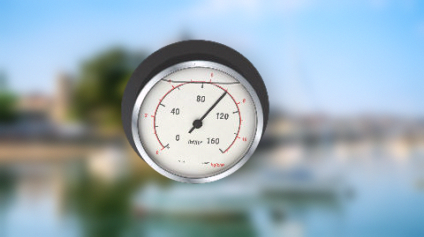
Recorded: 100 (psi)
